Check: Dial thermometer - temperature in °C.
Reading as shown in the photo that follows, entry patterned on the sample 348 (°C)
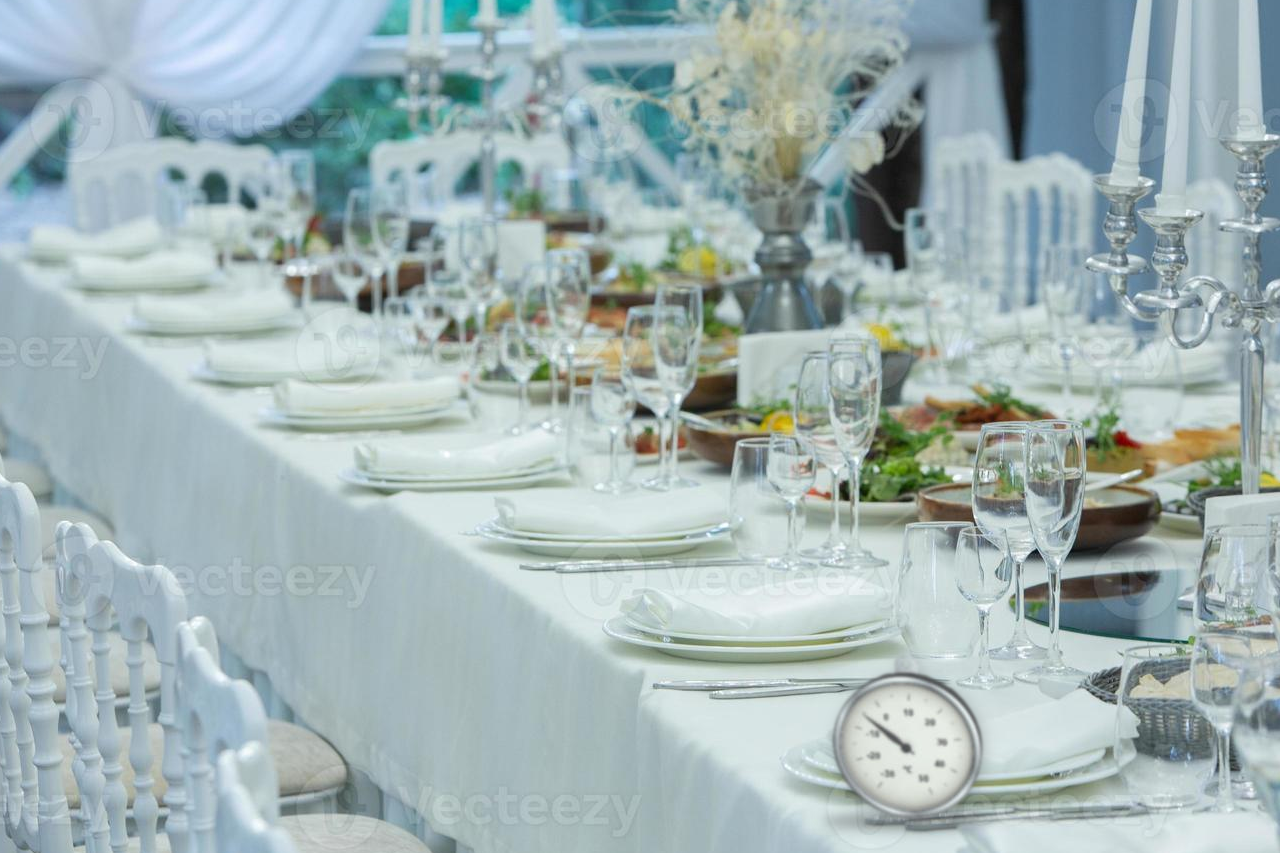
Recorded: -5 (°C)
